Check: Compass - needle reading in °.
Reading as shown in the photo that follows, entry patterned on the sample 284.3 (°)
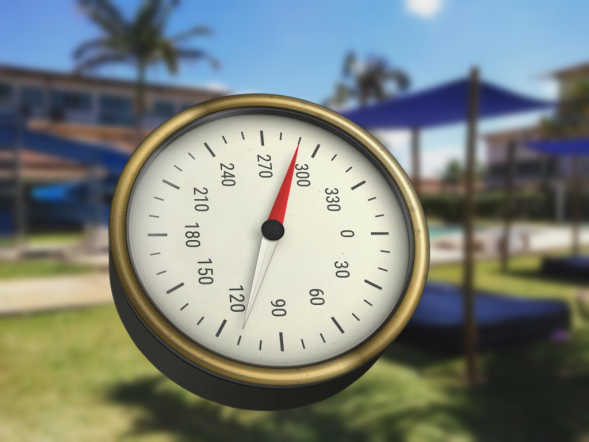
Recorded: 290 (°)
